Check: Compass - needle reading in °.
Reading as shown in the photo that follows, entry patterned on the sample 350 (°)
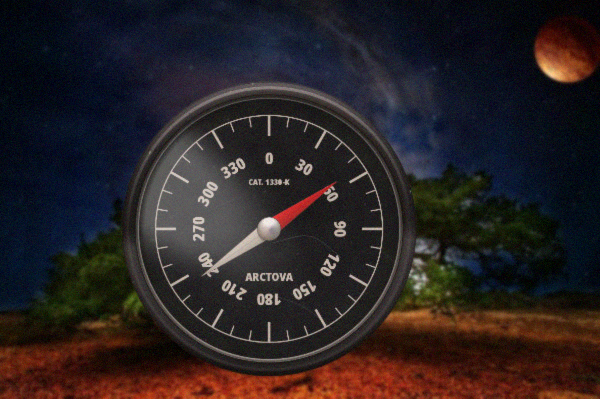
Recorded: 55 (°)
